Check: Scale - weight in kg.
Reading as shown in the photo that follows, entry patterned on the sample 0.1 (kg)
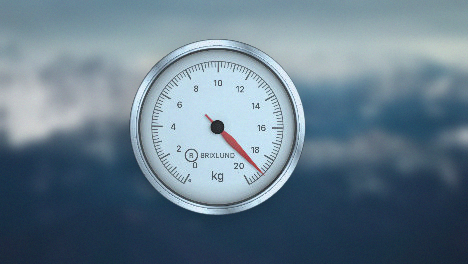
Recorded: 19 (kg)
